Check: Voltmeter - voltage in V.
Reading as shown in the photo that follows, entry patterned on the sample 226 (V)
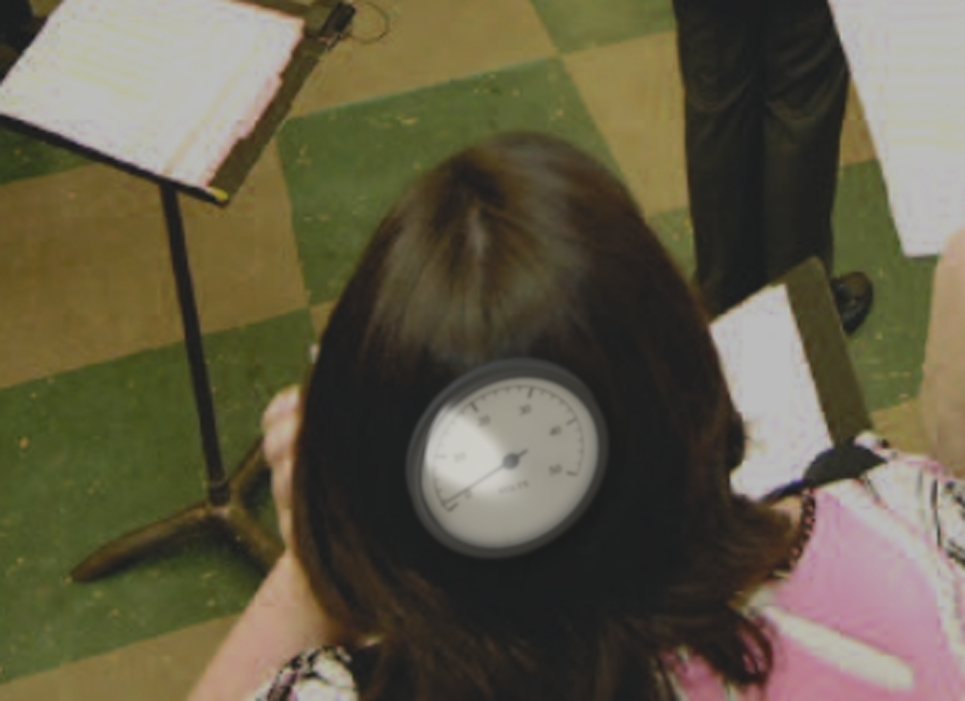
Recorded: 2 (V)
